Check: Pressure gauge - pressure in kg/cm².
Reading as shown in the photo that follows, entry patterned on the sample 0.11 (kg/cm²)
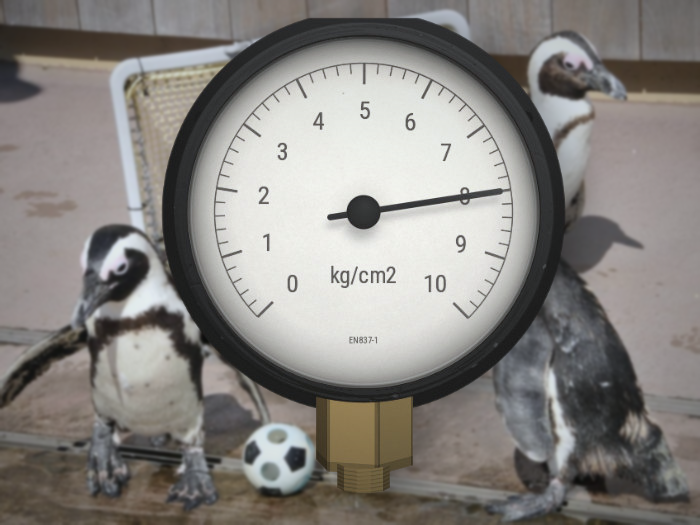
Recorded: 8 (kg/cm²)
